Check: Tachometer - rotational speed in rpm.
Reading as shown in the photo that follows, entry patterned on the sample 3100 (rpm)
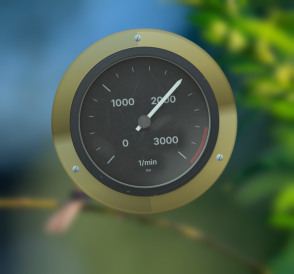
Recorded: 2000 (rpm)
